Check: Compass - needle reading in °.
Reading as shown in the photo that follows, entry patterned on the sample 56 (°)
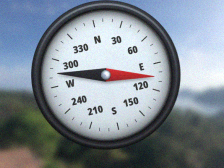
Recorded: 105 (°)
